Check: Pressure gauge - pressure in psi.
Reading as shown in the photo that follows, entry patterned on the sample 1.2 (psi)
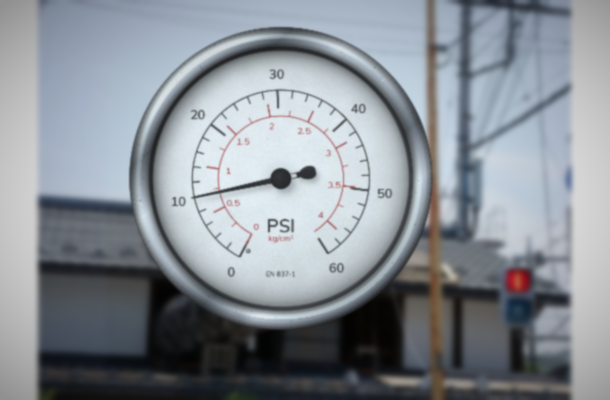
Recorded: 10 (psi)
